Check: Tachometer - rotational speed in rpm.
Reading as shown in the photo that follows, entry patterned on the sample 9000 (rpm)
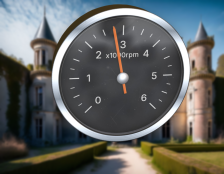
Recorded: 2750 (rpm)
